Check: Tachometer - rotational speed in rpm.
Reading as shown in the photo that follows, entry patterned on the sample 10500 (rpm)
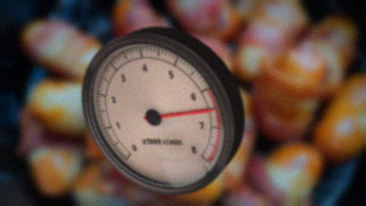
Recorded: 6500 (rpm)
